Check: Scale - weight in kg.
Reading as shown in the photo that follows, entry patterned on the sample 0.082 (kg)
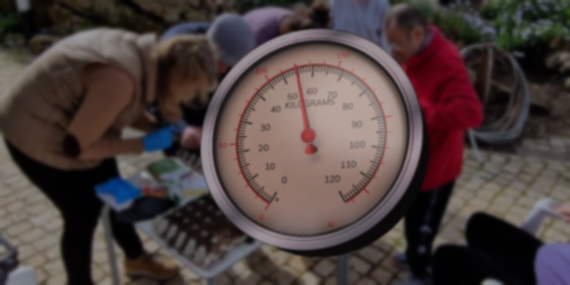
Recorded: 55 (kg)
